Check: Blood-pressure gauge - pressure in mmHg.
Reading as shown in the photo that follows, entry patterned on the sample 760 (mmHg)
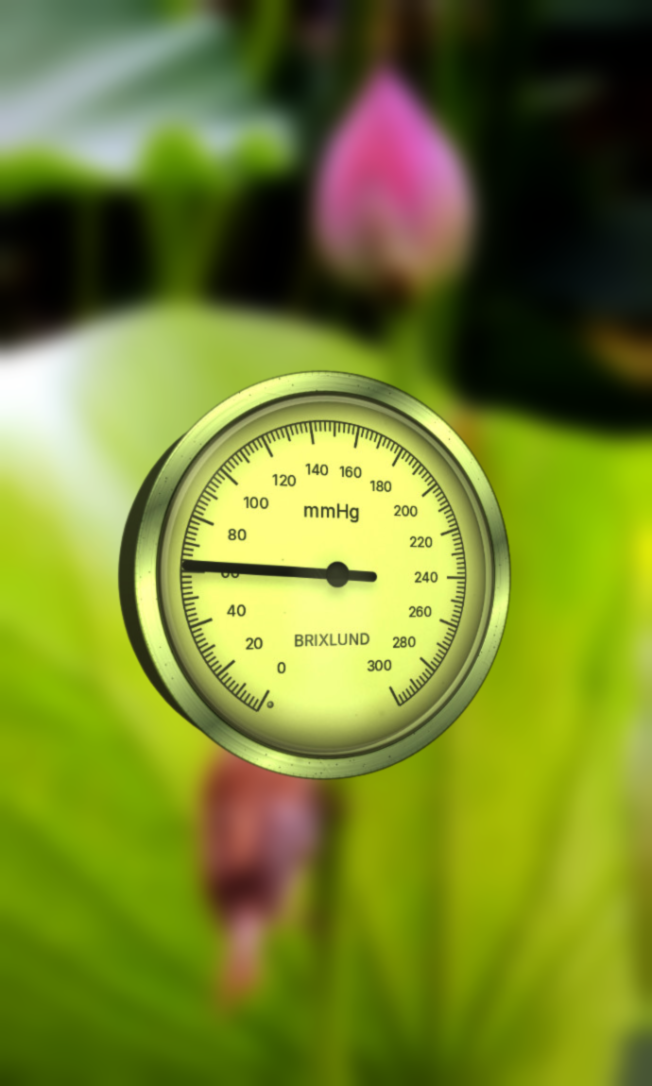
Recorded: 62 (mmHg)
